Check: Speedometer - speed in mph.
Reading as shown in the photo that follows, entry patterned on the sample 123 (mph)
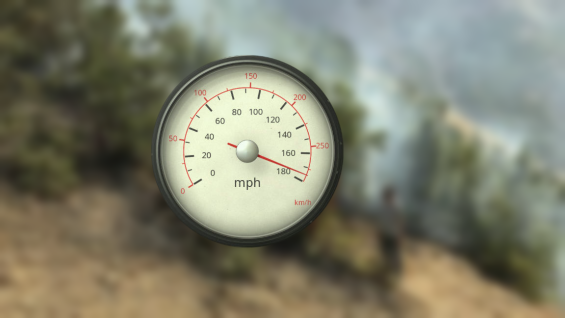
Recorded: 175 (mph)
